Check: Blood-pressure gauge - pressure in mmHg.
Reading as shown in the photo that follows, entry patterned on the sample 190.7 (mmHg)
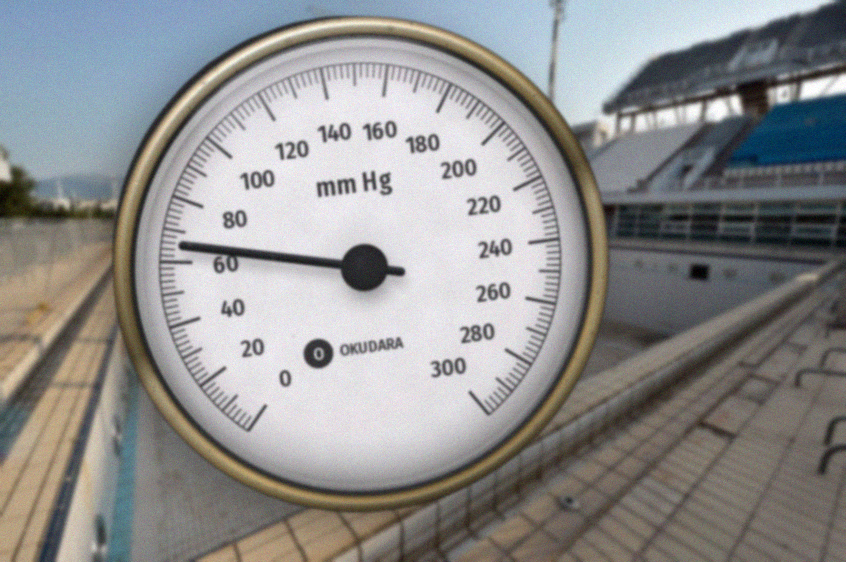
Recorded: 66 (mmHg)
